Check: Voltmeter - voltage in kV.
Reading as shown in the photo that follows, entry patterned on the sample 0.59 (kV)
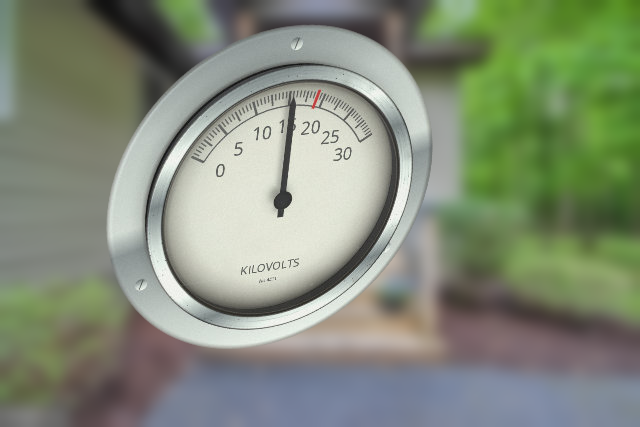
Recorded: 15 (kV)
